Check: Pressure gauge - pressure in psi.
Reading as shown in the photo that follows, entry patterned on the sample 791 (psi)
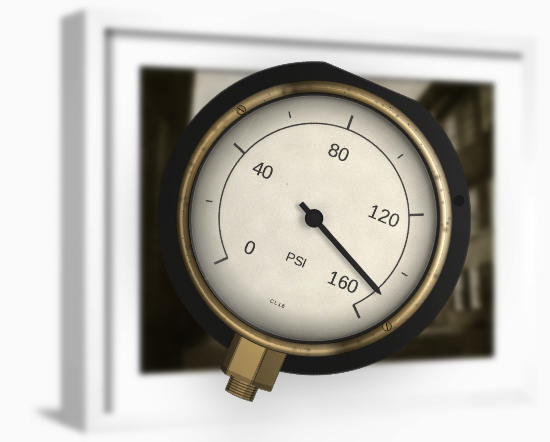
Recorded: 150 (psi)
